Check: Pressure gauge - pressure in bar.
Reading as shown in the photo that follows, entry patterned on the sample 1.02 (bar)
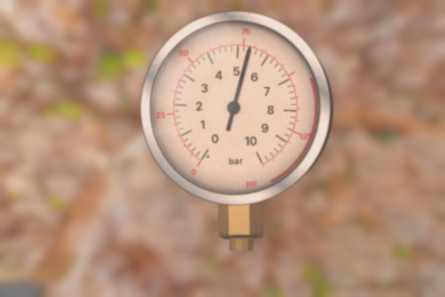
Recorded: 5.4 (bar)
